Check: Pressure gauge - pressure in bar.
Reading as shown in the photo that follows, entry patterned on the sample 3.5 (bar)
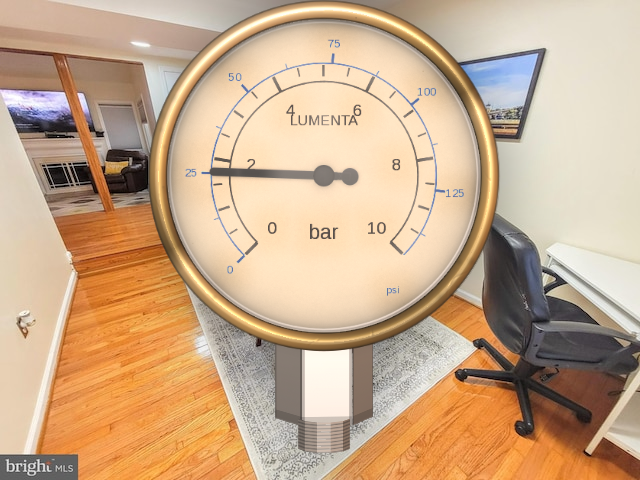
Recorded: 1.75 (bar)
